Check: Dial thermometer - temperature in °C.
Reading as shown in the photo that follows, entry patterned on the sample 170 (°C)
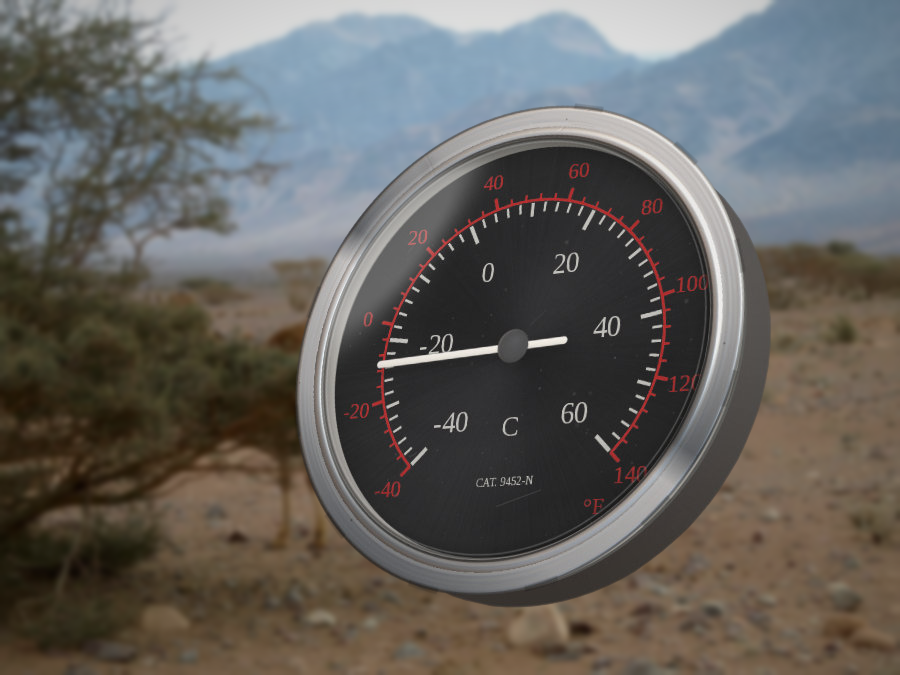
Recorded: -24 (°C)
